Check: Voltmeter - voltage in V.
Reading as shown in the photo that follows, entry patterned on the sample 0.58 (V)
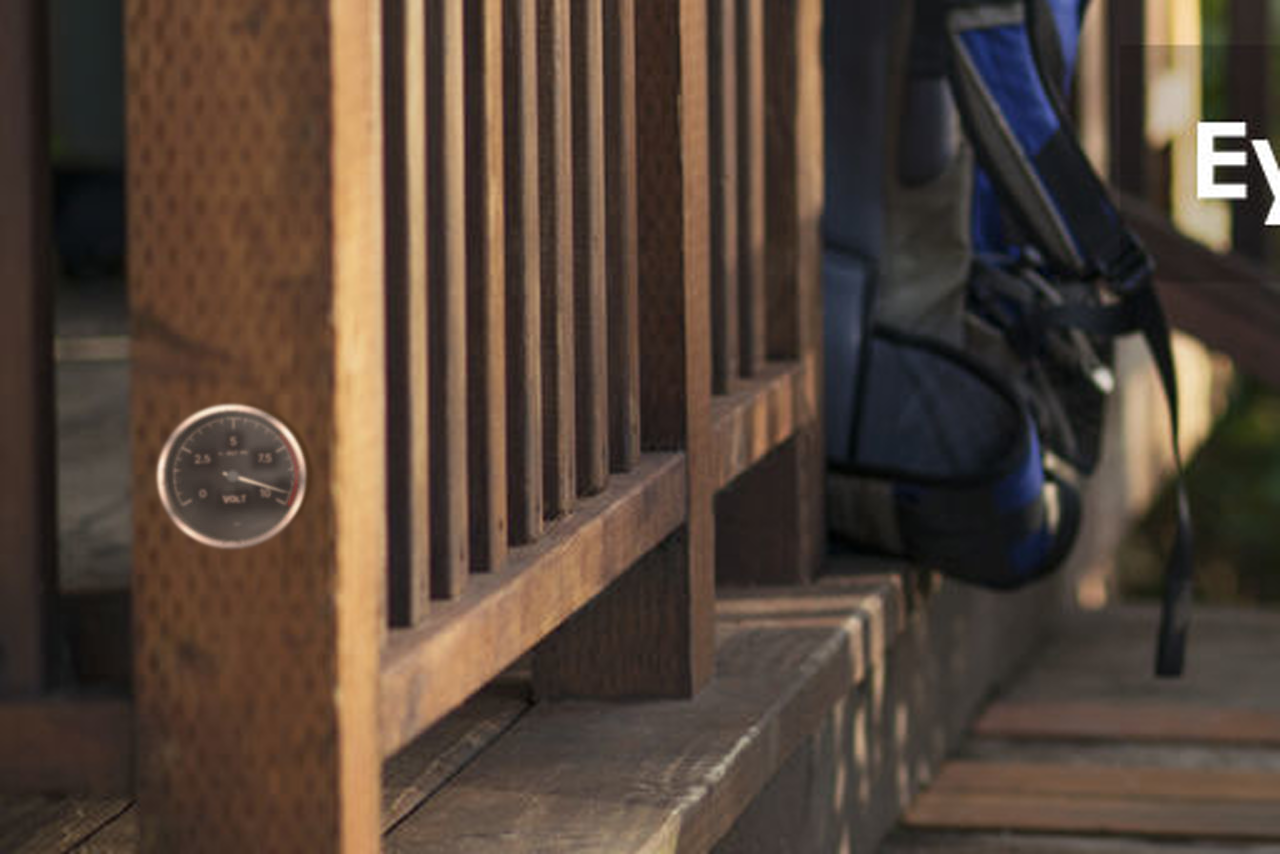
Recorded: 9.5 (V)
